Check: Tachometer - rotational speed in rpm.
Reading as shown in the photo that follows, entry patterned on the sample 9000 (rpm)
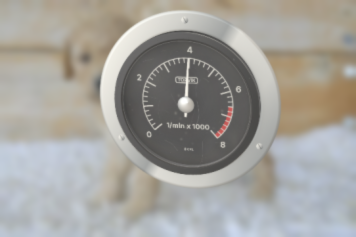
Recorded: 4000 (rpm)
